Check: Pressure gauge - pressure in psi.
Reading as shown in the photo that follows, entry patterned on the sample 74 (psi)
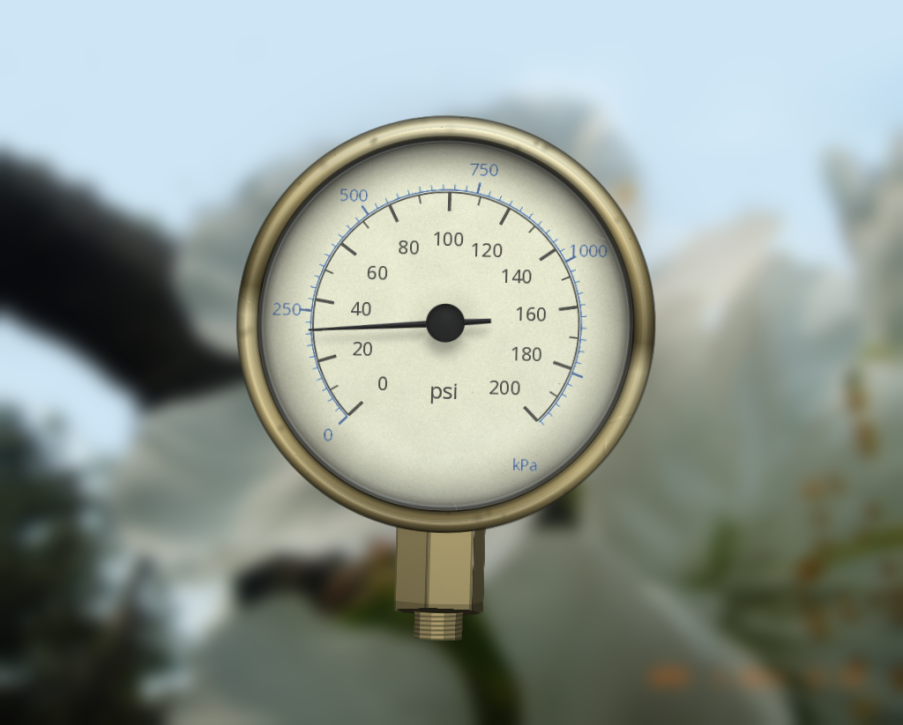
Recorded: 30 (psi)
